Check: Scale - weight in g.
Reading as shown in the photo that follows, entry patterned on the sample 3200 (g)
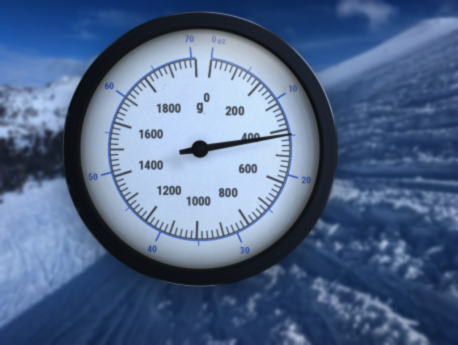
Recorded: 420 (g)
